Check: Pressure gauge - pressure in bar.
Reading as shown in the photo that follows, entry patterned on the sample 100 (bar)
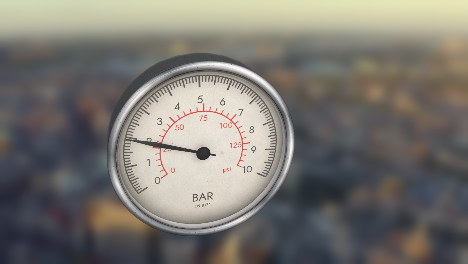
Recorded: 2 (bar)
